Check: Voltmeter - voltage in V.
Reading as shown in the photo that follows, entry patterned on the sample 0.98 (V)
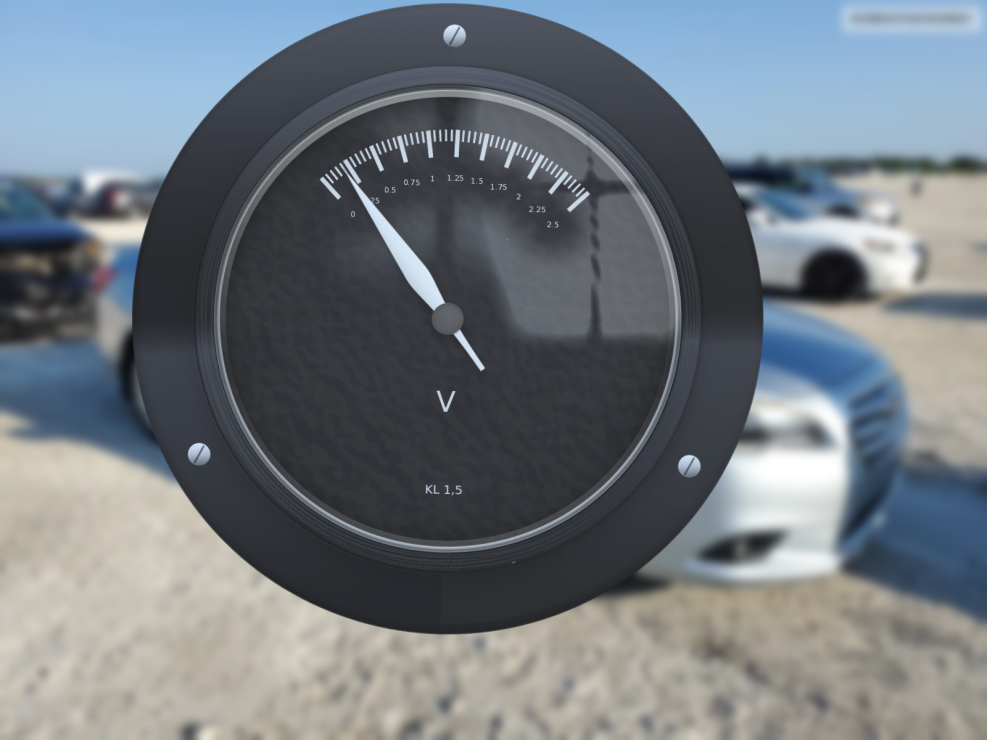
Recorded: 0.2 (V)
